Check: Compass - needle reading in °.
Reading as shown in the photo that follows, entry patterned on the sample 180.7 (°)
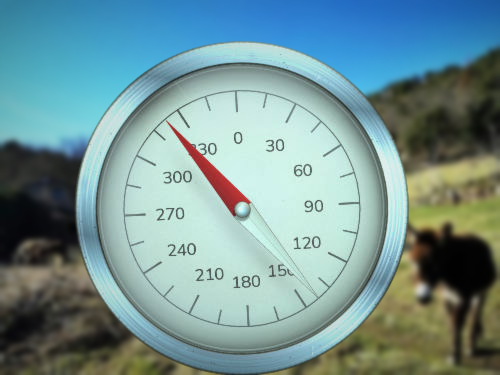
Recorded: 322.5 (°)
